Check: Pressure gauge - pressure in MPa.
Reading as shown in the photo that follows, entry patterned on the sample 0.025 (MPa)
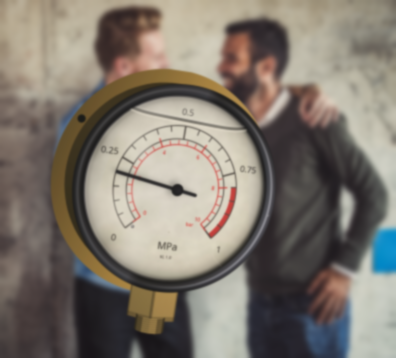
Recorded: 0.2 (MPa)
